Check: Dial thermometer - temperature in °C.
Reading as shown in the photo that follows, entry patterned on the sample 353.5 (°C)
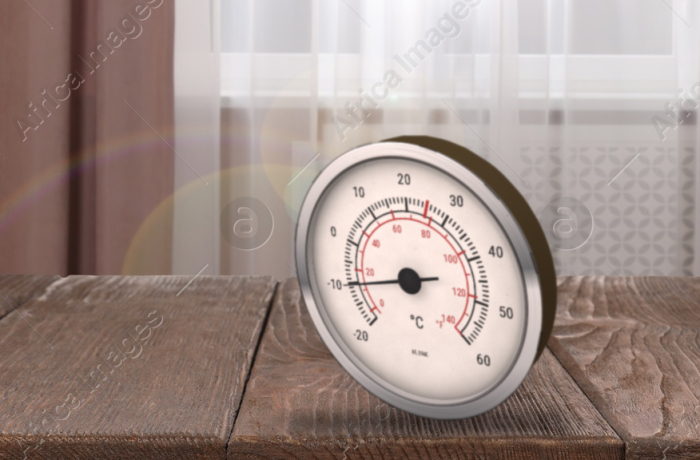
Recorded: -10 (°C)
